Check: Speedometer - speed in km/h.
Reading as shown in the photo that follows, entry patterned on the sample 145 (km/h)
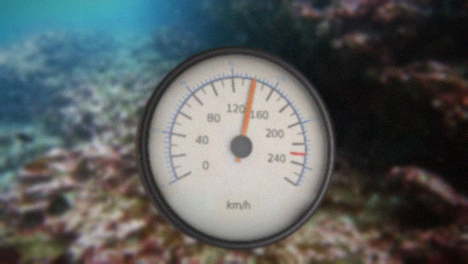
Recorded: 140 (km/h)
